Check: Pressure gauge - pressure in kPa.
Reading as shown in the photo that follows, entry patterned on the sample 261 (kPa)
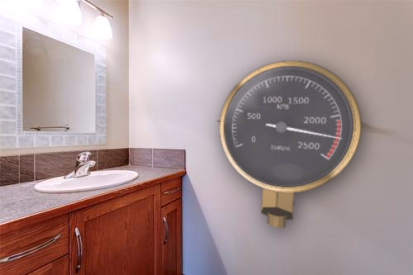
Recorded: 2250 (kPa)
